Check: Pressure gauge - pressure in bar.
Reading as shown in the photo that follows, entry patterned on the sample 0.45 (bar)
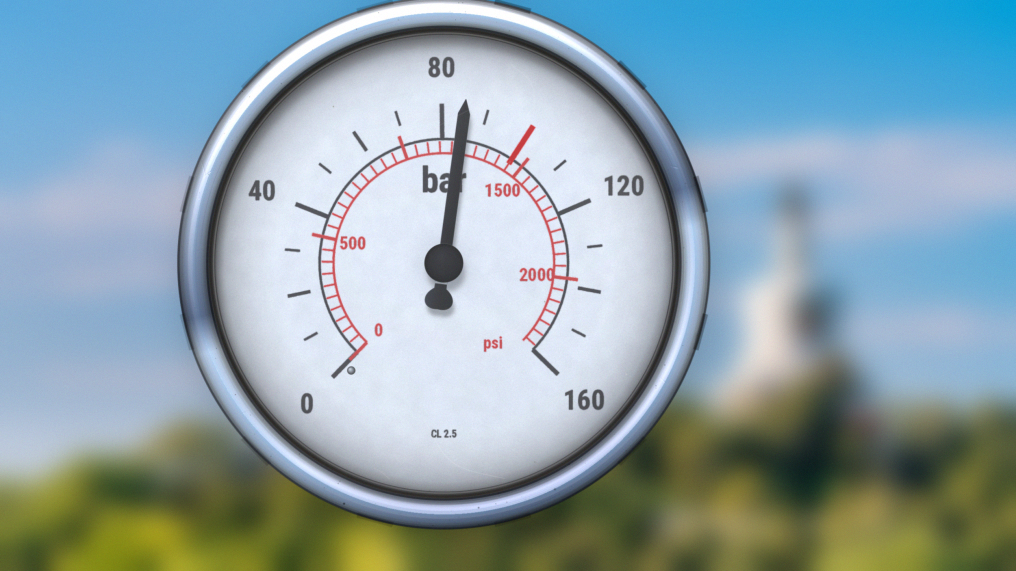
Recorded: 85 (bar)
